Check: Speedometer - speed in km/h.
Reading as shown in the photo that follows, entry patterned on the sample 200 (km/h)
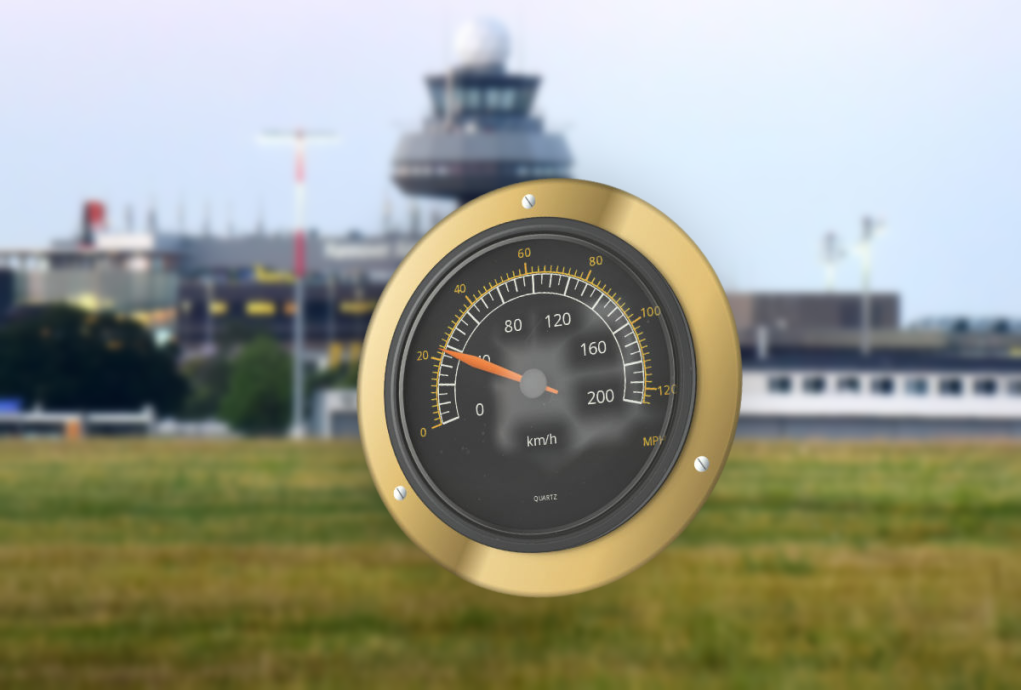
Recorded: 37.5 (km/h)
